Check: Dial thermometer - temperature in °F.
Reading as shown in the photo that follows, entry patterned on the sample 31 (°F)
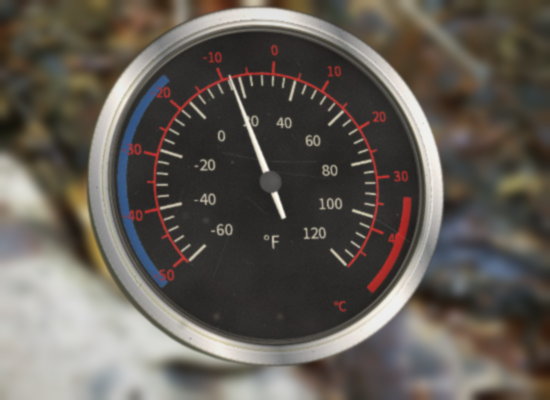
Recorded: 16 (°F)
